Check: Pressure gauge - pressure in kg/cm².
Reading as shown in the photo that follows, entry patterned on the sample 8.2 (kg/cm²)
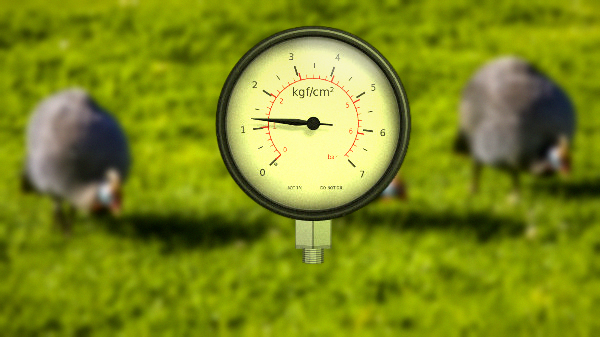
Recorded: 1.25 (kg/cm²)
